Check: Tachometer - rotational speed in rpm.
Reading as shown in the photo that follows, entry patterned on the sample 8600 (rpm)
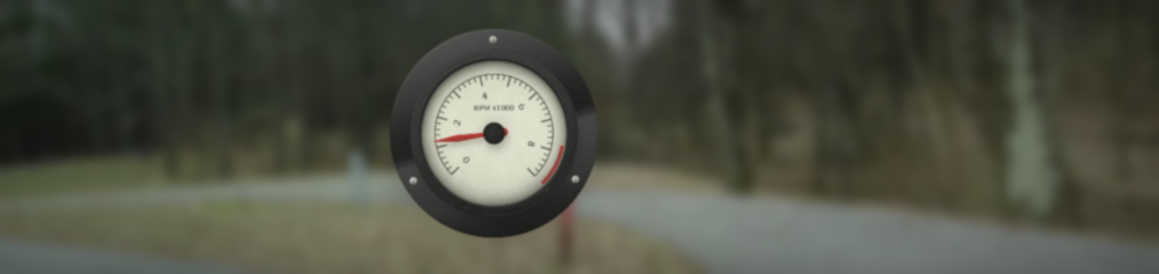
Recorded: 1200 (rpm)
